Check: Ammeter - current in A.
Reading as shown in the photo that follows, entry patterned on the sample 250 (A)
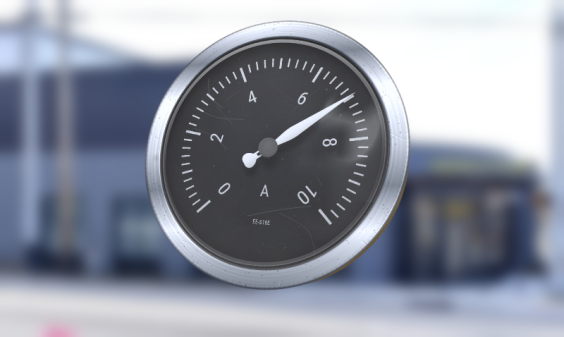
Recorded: 7 (A)
